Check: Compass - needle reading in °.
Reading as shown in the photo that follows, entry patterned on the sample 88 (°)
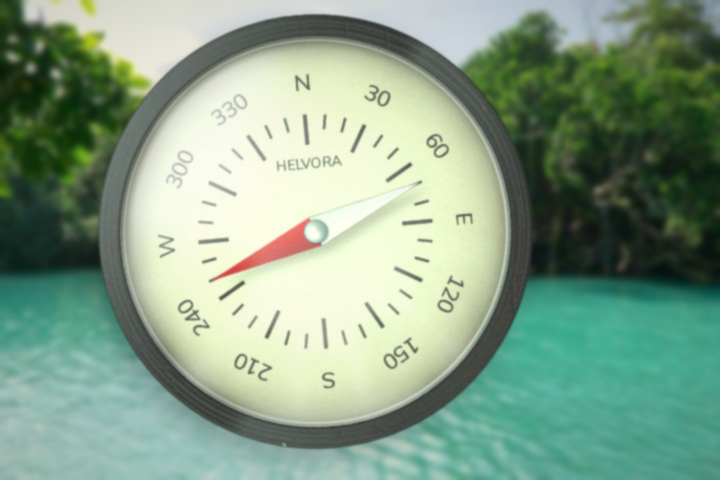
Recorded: 250 (°)
